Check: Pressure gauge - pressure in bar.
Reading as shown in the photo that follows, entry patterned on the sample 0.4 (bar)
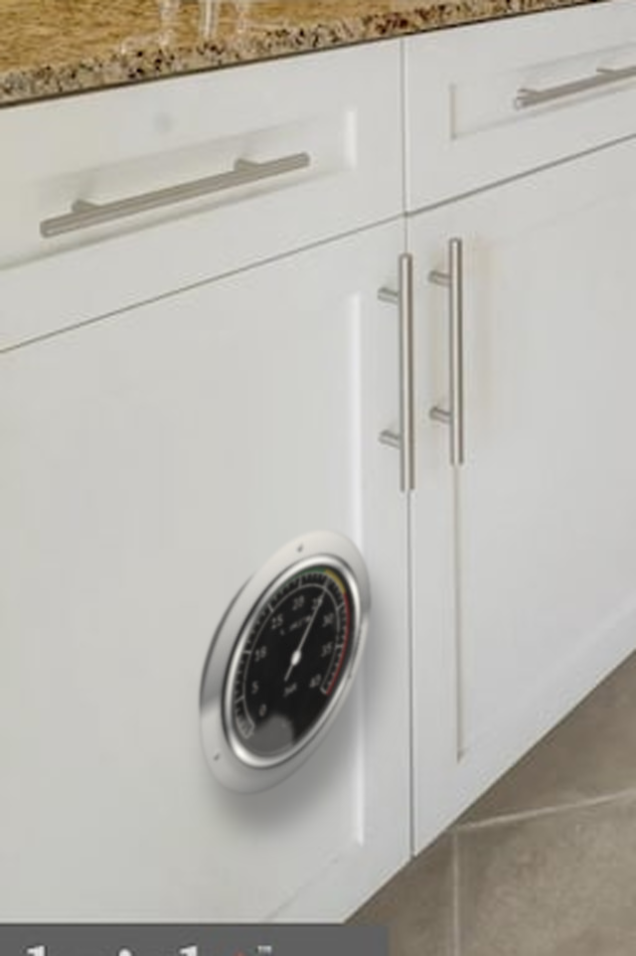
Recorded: 25 (bar)
